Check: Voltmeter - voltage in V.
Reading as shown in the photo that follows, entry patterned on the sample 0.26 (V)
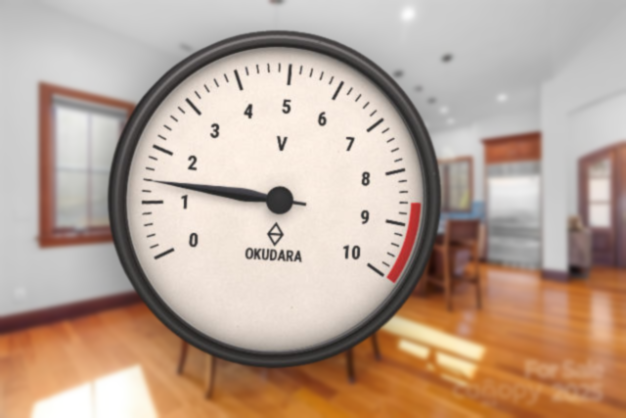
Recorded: 1.4 (V)
